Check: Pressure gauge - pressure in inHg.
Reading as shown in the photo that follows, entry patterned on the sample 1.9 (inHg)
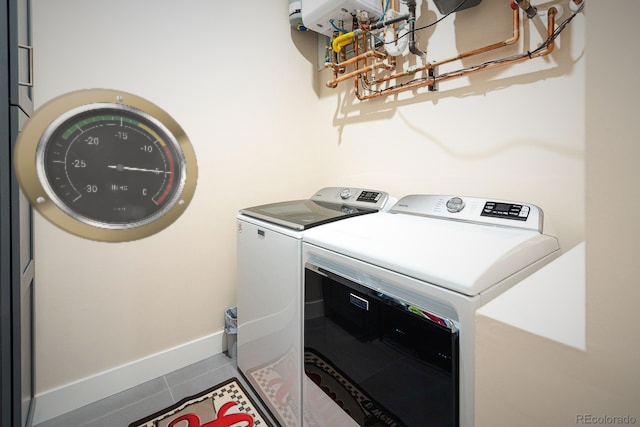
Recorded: -5 (inHg)
